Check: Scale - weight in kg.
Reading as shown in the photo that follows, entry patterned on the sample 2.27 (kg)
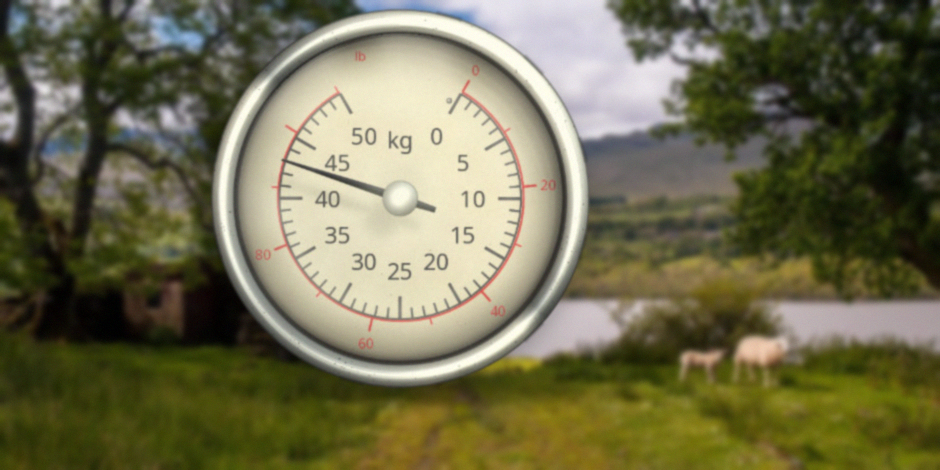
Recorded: 43 (kg)
